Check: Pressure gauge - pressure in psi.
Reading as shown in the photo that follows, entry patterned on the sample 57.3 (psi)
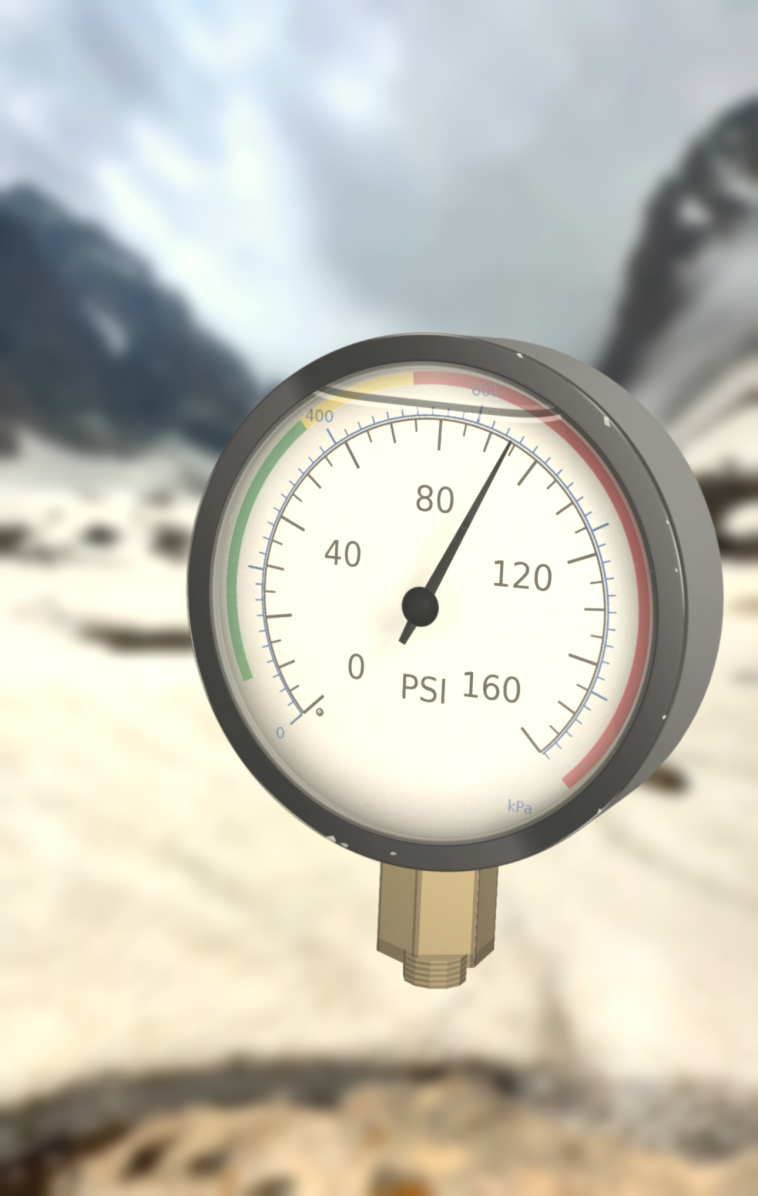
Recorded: 95 (psi)
